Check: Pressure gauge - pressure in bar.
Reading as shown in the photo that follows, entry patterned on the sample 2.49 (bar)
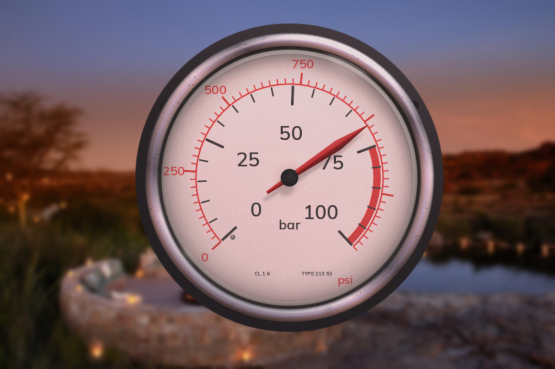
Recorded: 70 (bar)
